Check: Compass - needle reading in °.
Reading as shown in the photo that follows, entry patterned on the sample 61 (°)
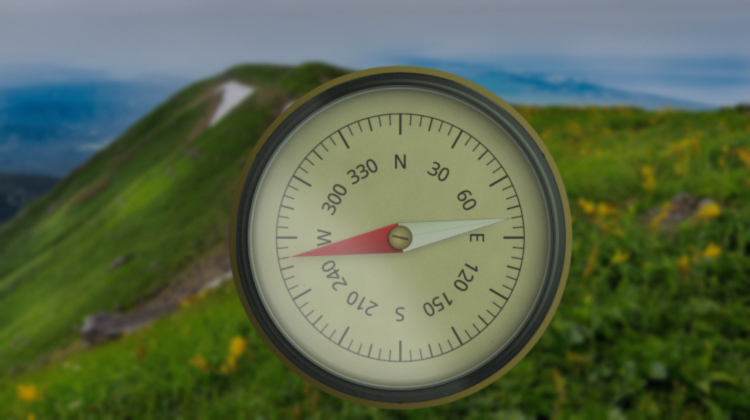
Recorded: 260 (°)
